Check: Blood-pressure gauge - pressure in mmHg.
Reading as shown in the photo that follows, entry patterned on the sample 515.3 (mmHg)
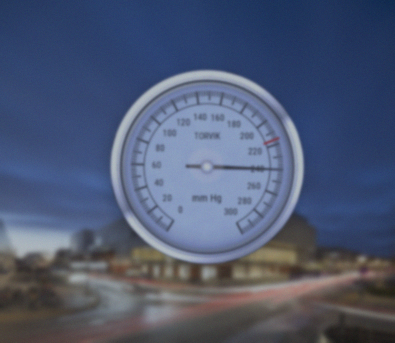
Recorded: 240 (mmHg)
